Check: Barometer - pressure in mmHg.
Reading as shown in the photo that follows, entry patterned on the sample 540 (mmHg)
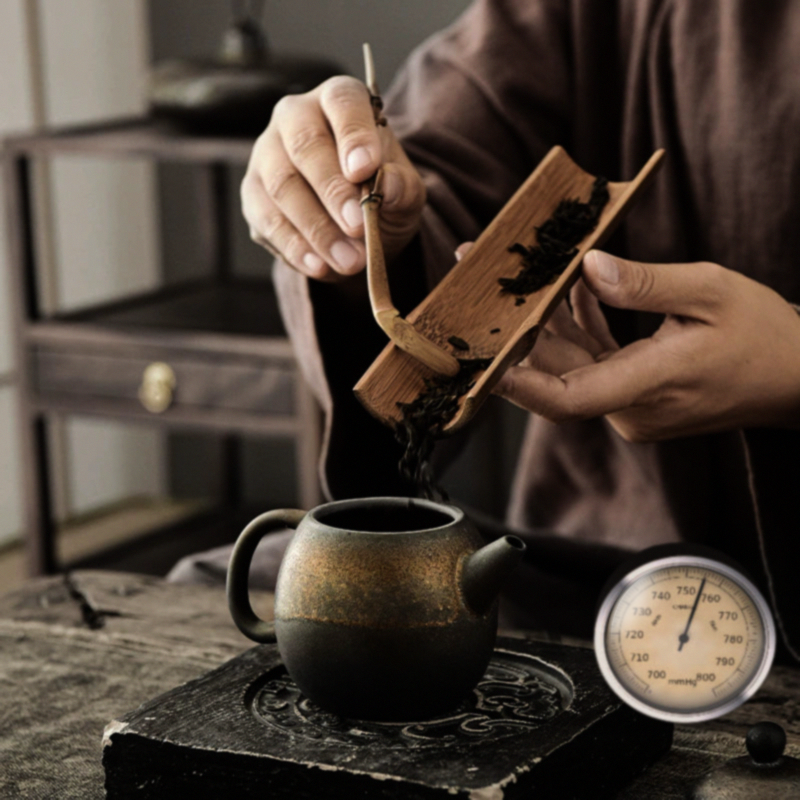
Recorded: 755 (mmHg)
